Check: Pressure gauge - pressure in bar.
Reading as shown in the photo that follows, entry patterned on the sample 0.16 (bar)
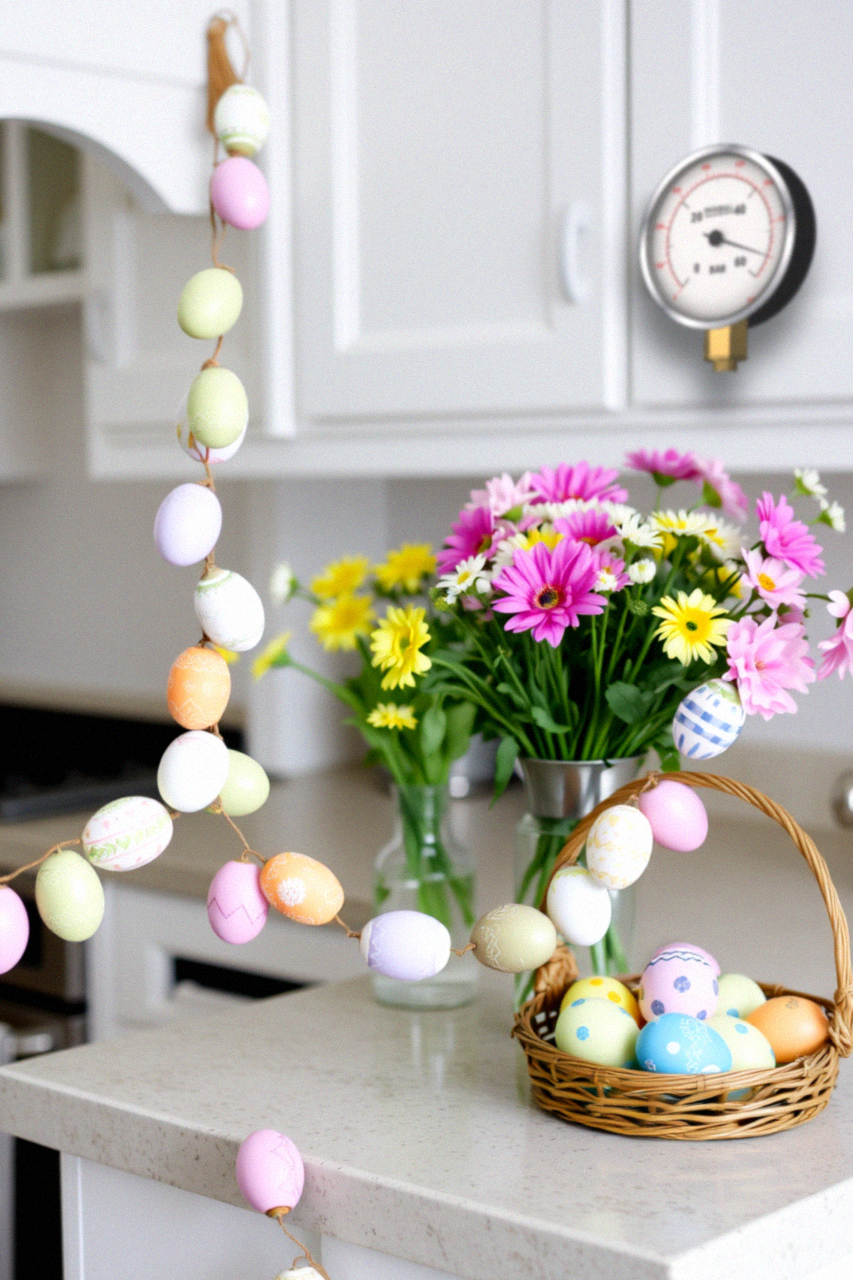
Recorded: 55 (bar)
